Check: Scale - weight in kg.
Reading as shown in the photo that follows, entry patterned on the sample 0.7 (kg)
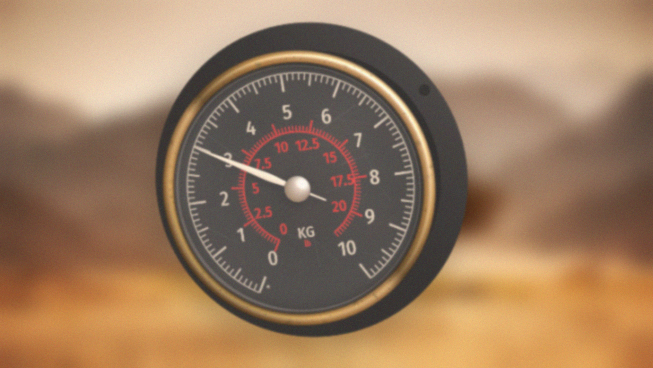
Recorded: 3 (kg)
